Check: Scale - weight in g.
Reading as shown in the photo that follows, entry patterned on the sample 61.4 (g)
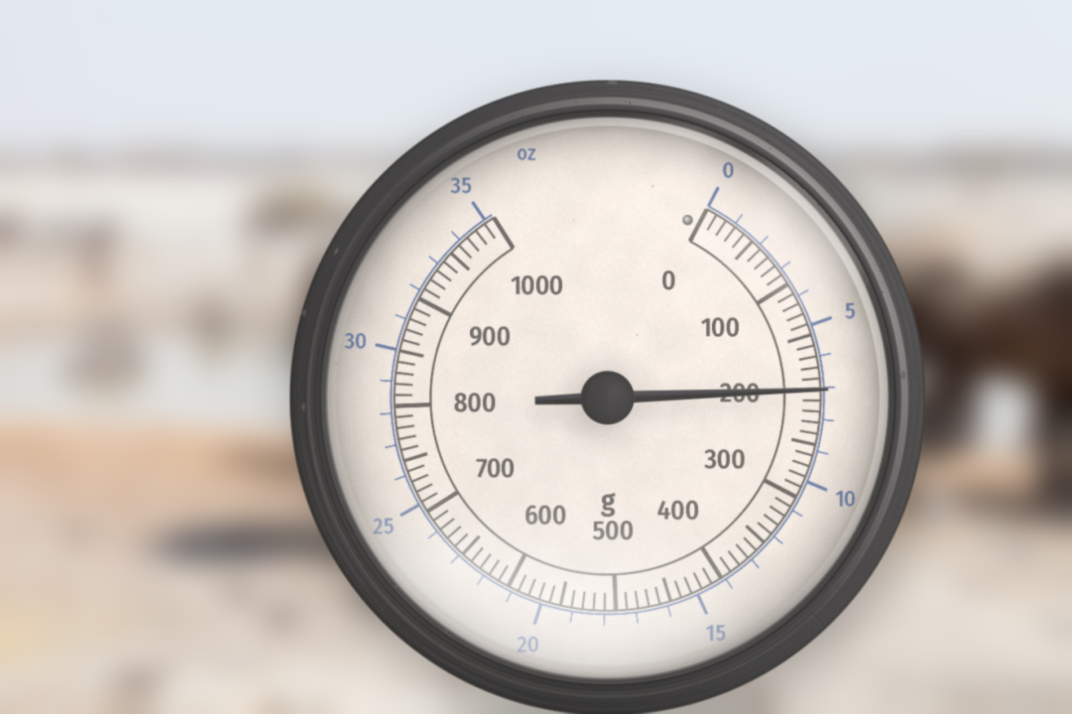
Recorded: 200 (g)
